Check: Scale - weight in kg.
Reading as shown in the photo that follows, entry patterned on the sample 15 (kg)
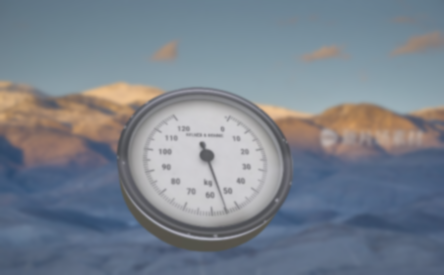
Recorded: 55 (kg)
